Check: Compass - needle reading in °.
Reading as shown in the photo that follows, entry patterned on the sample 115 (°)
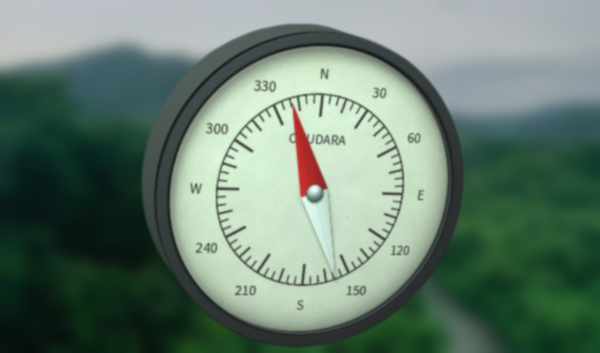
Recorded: 340 (°)
